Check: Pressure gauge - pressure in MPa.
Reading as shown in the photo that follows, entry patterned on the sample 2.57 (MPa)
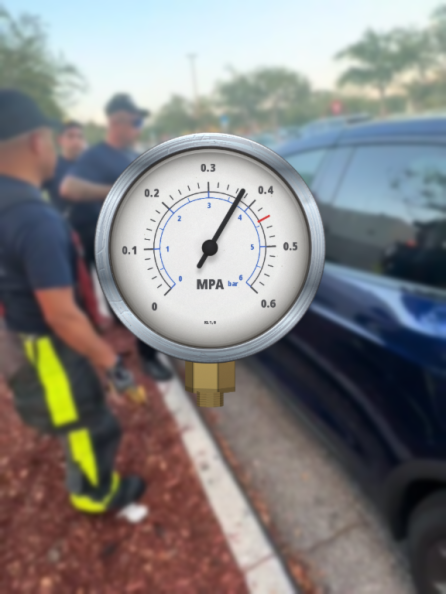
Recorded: 0.37 (MPa)
